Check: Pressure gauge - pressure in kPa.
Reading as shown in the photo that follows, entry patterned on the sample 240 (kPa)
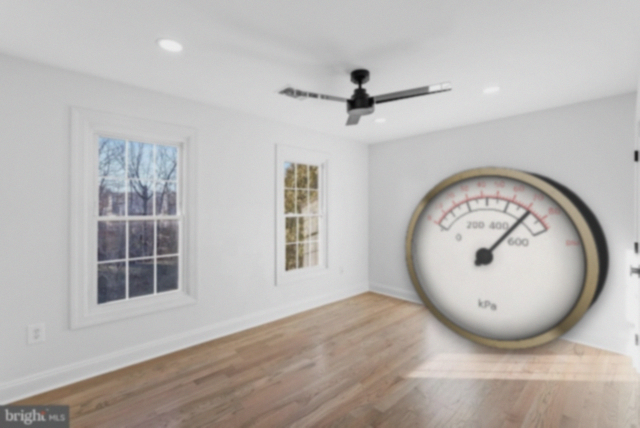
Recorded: 500 (kPa)
